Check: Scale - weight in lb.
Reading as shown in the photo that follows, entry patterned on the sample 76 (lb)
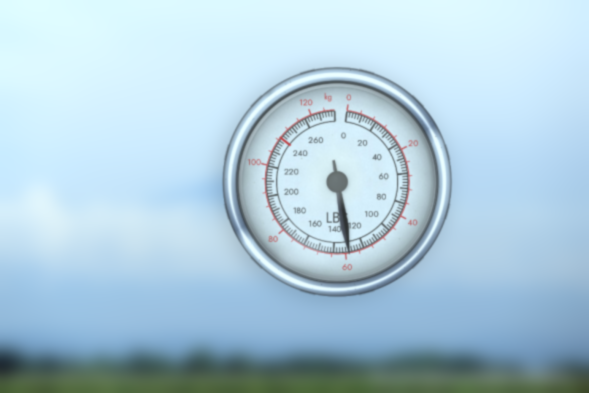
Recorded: 130 (lb)
